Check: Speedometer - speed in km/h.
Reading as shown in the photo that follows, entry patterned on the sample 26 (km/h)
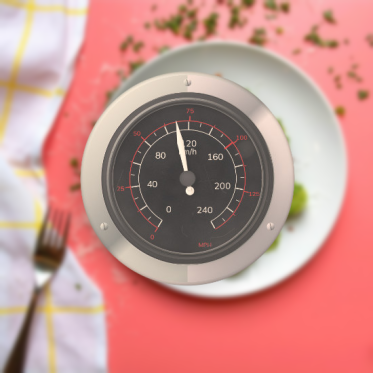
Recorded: 110 (km/h)
